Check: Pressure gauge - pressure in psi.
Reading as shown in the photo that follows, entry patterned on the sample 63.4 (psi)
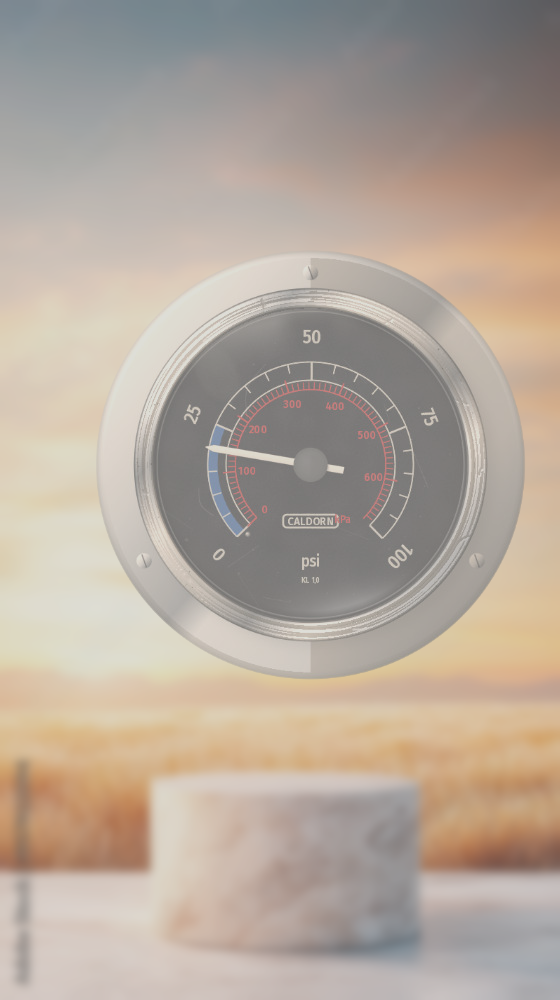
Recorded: 20 (psi)
